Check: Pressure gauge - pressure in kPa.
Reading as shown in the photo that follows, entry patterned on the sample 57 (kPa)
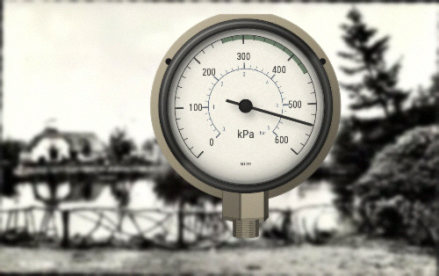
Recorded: 540 (kPa)
